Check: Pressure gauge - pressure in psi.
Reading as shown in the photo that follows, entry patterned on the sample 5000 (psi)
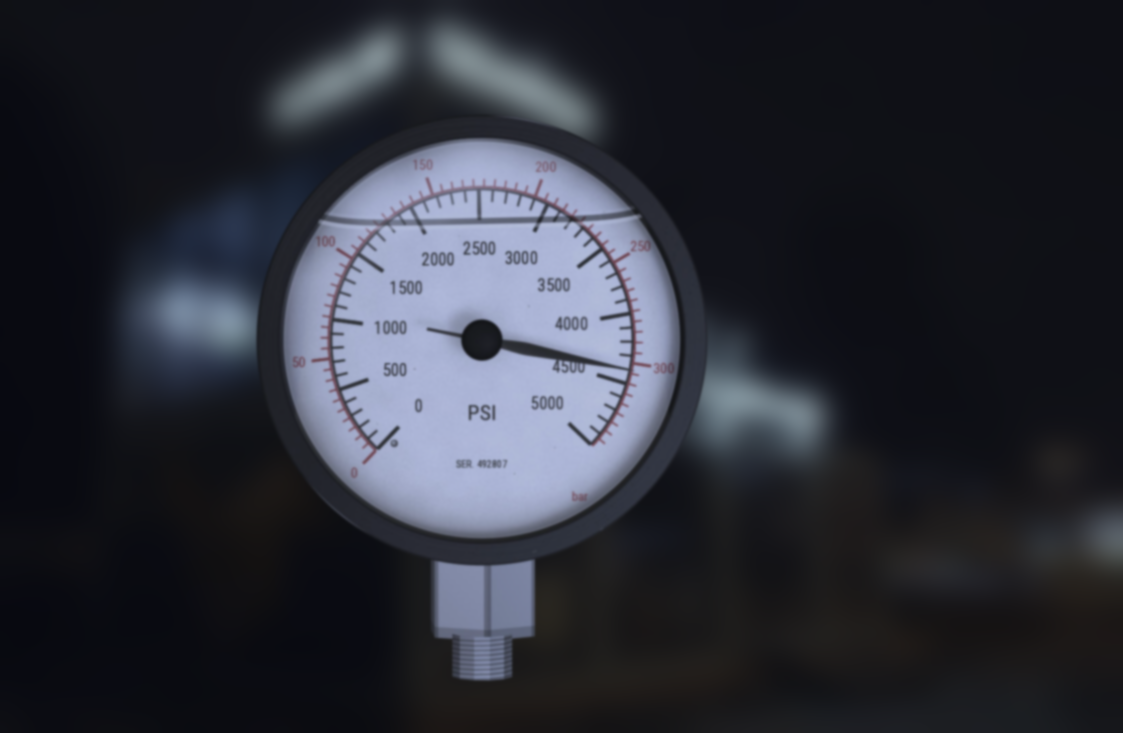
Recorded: 4400 (psi)
